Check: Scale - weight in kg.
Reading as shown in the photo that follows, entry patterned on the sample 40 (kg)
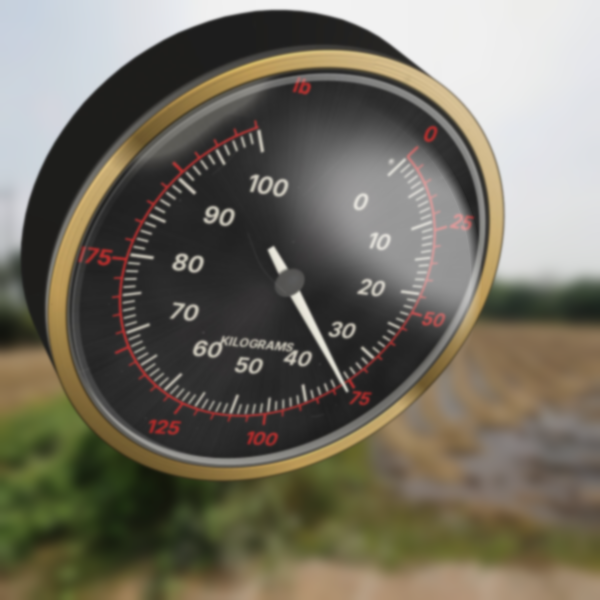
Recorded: 35 (kg)
